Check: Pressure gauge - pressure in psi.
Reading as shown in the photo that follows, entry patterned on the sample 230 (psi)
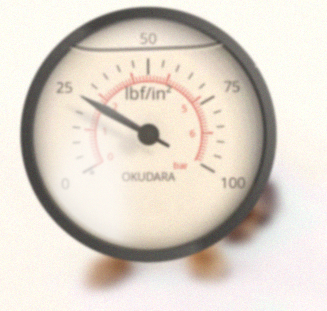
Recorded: 25 (psi)
